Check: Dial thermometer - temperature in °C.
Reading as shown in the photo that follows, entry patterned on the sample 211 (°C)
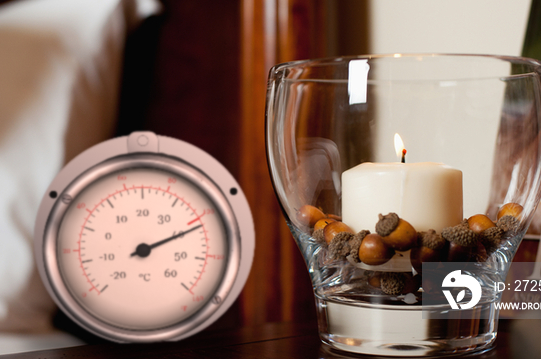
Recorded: 40 (°C)
